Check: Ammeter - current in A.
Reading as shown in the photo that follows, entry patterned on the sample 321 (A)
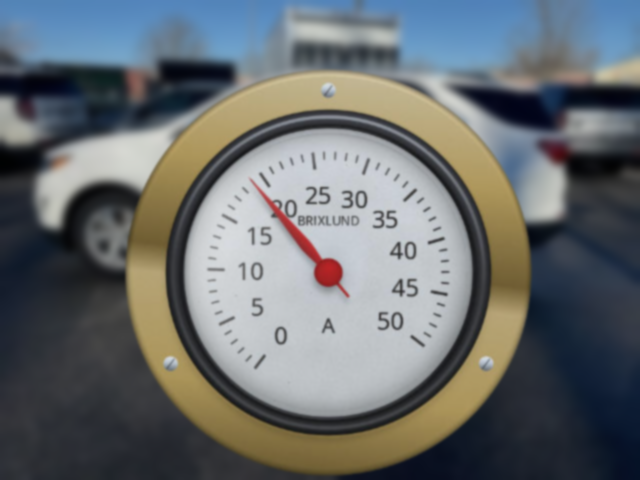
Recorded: 19 (A)
